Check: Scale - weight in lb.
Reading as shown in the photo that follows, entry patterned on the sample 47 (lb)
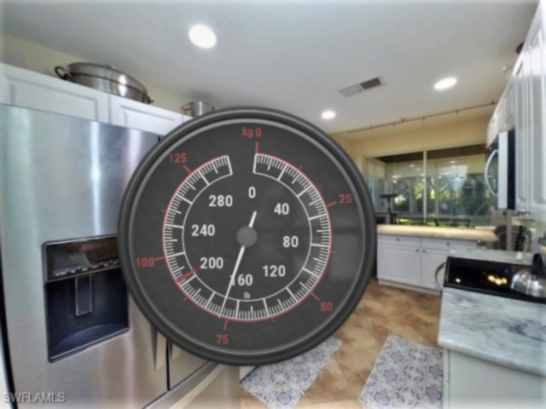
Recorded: 170 (lb)
